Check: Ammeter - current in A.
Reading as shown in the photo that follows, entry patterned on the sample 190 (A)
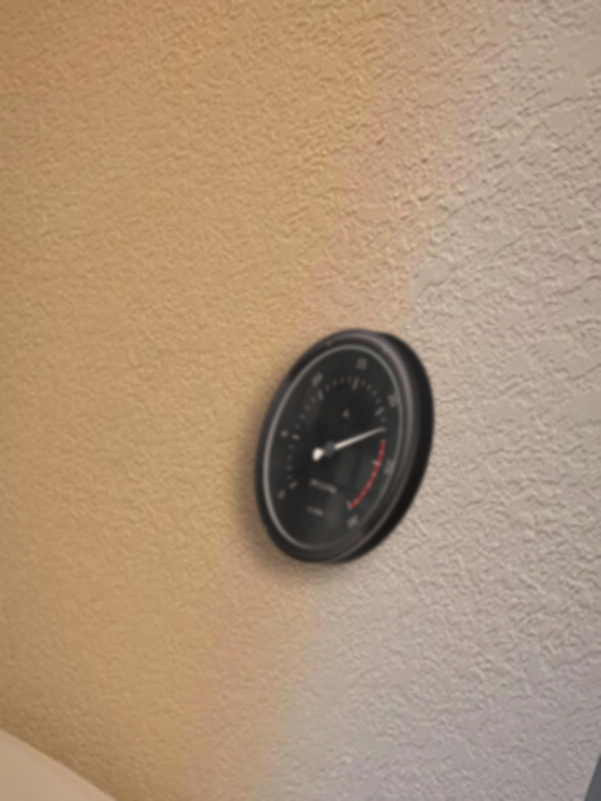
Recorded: 22 (A)
